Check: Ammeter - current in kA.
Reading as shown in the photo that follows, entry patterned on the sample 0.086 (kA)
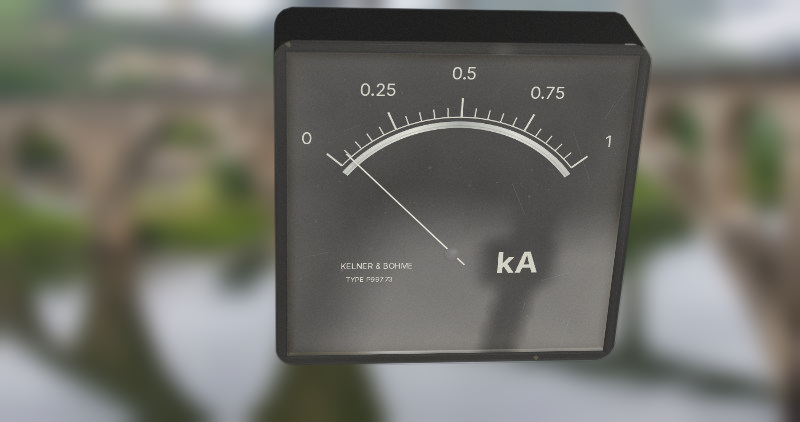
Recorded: 0.05 (kA)
